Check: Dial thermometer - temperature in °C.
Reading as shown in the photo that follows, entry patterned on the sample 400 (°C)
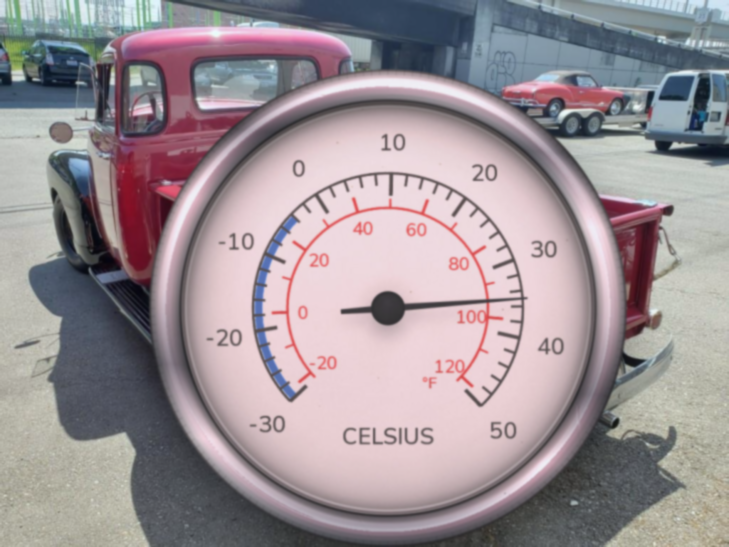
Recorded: 35 (°C)
